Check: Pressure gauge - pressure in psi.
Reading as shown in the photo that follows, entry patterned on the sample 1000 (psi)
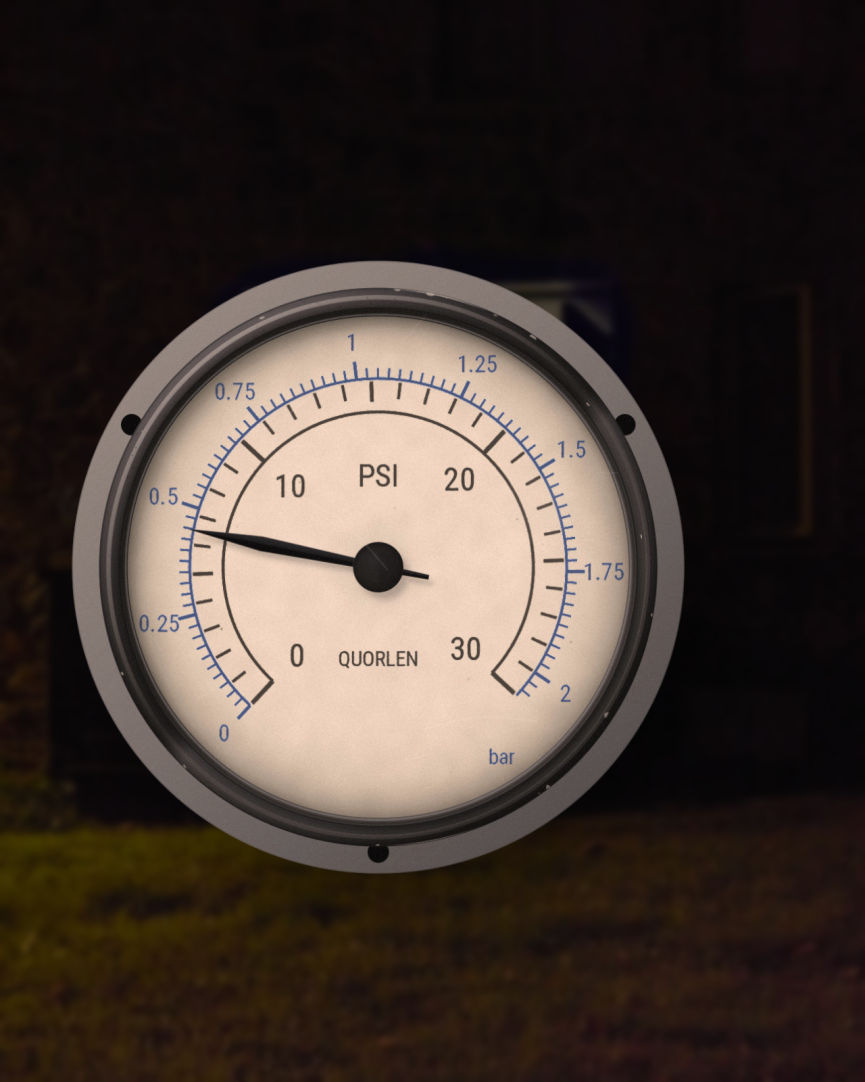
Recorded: 6.5 (psi)
